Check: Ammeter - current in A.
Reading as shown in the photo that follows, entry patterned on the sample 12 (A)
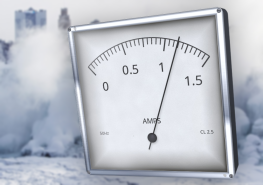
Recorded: 1.15 (A)
